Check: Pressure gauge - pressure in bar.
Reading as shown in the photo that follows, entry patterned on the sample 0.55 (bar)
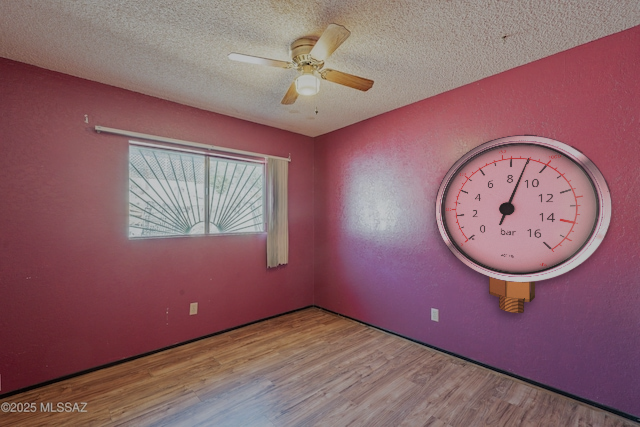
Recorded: 9 (bar)
